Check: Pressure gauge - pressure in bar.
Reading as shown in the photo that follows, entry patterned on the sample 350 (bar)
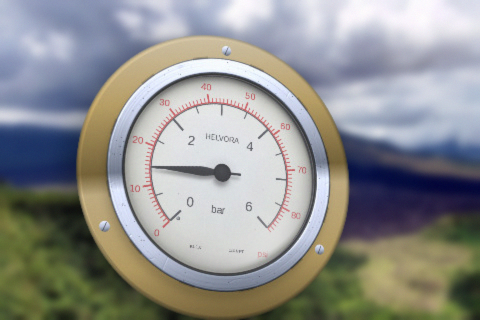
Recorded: 1 (bar)
